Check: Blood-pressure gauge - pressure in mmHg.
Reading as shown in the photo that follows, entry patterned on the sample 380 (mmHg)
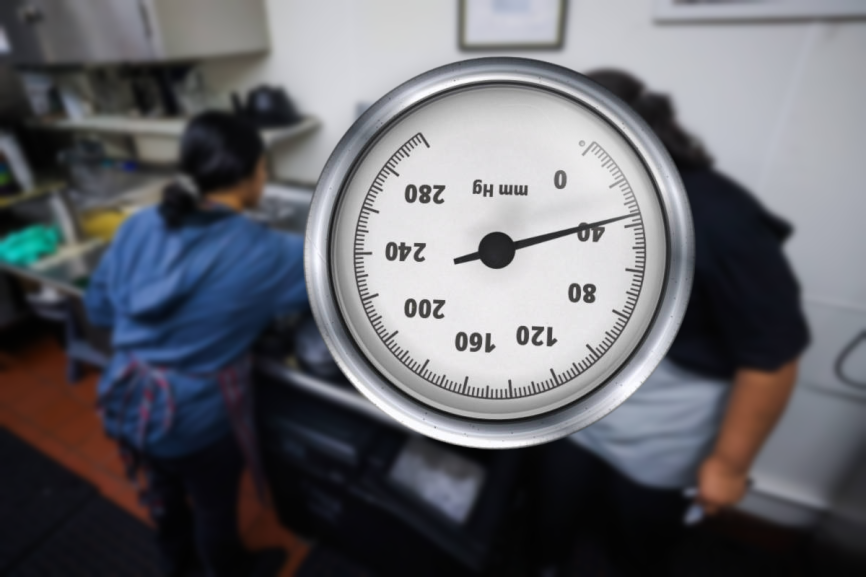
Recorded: 36 (mmHg)
